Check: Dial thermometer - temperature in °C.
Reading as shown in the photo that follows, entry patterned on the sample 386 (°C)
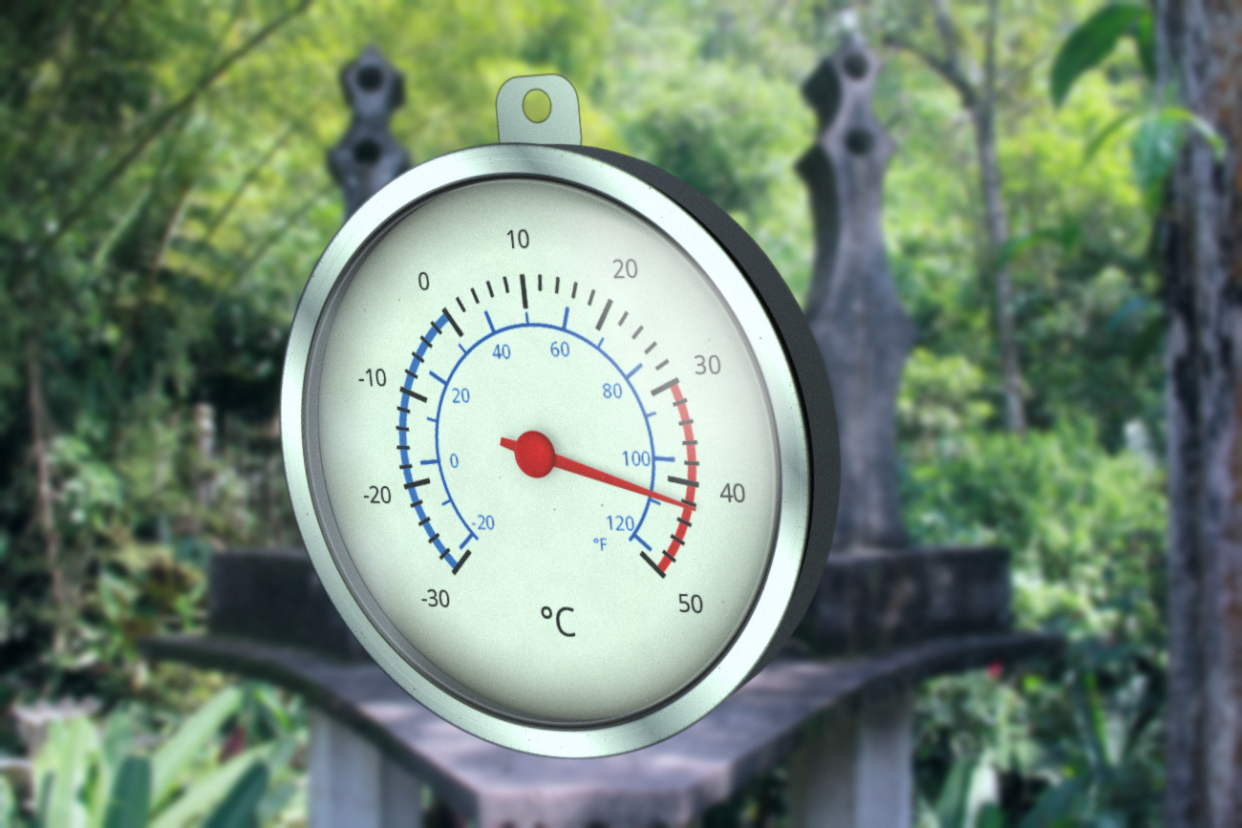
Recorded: 42 (°C)
